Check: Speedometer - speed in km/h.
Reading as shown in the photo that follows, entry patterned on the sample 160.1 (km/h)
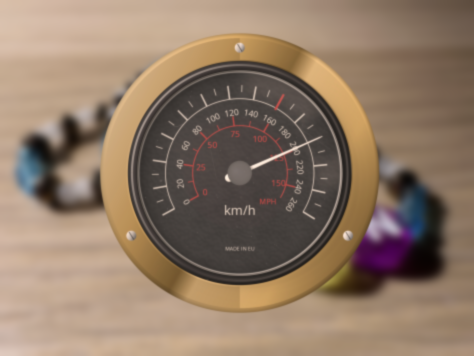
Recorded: 200 (km/h)
